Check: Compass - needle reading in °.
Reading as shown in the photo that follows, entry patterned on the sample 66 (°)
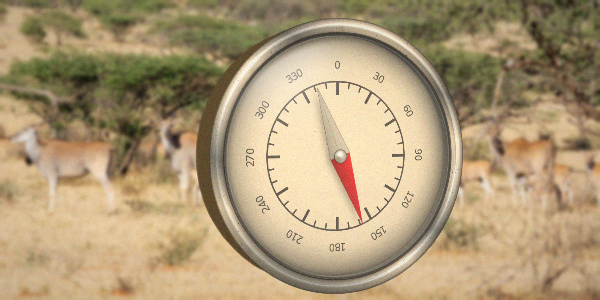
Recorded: 160 (°)
